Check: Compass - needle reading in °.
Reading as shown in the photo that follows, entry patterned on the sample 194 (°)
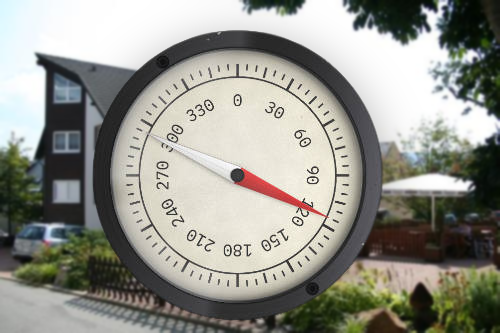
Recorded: 115 (°)
